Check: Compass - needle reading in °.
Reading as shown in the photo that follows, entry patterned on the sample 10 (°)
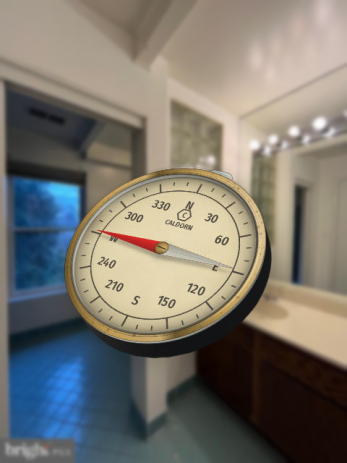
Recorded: 270 (°)
